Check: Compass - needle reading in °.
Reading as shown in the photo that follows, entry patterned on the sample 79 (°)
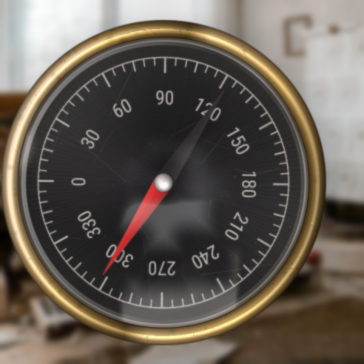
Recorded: 302.5 (°)
